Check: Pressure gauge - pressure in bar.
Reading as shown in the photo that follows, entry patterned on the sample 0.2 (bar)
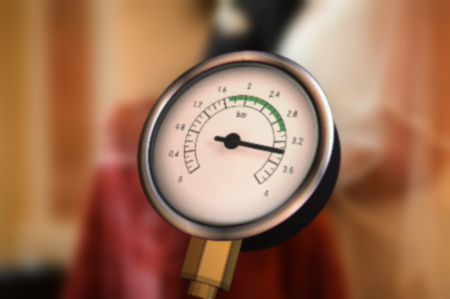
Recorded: 3.4 (bar)
